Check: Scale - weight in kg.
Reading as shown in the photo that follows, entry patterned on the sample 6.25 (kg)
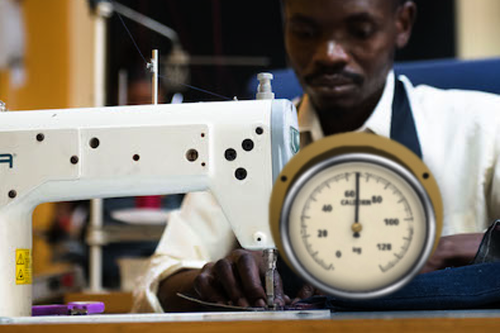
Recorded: 65 (kg)
